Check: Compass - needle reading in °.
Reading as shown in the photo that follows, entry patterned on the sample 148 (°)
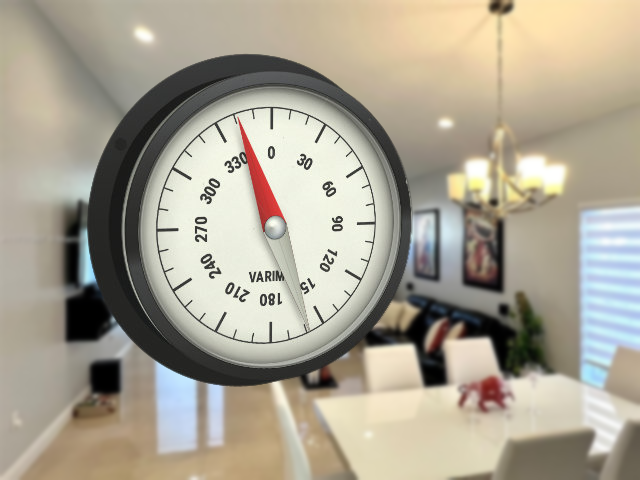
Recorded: 340 (°)
